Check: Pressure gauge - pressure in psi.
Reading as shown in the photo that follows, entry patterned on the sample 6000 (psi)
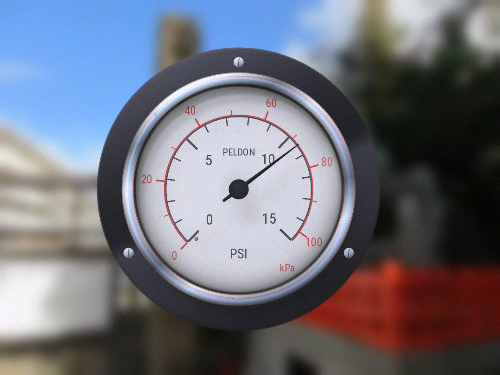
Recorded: 10.5 (psi)
